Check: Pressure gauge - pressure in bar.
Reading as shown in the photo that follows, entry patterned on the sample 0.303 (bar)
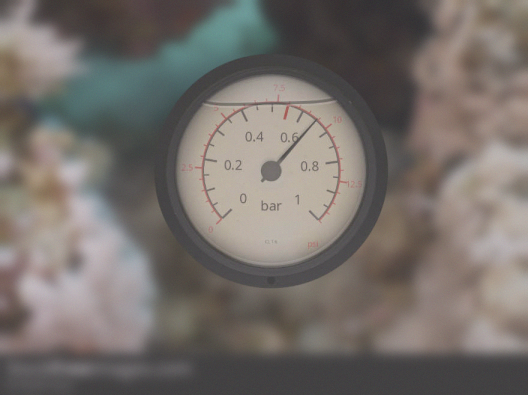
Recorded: 0.65 (bar)
